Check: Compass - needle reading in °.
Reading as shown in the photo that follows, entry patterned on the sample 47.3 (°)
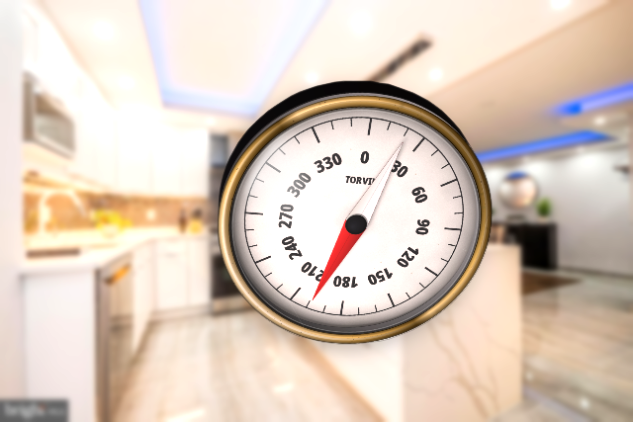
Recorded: 200 (°)
